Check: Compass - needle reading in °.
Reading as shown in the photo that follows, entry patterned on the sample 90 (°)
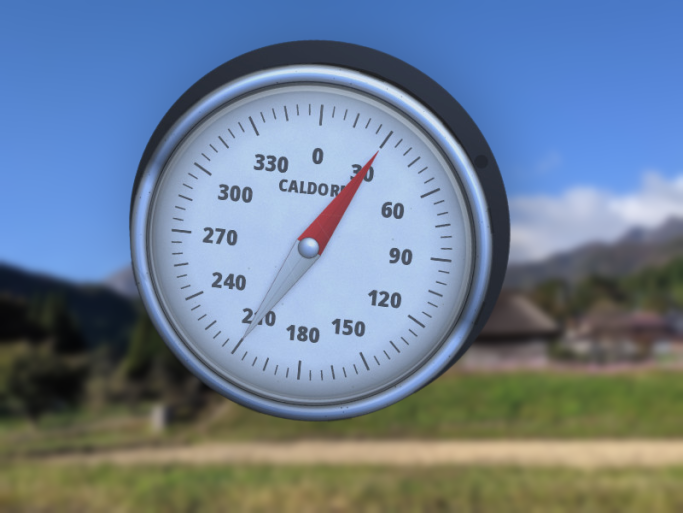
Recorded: 30 (°)
